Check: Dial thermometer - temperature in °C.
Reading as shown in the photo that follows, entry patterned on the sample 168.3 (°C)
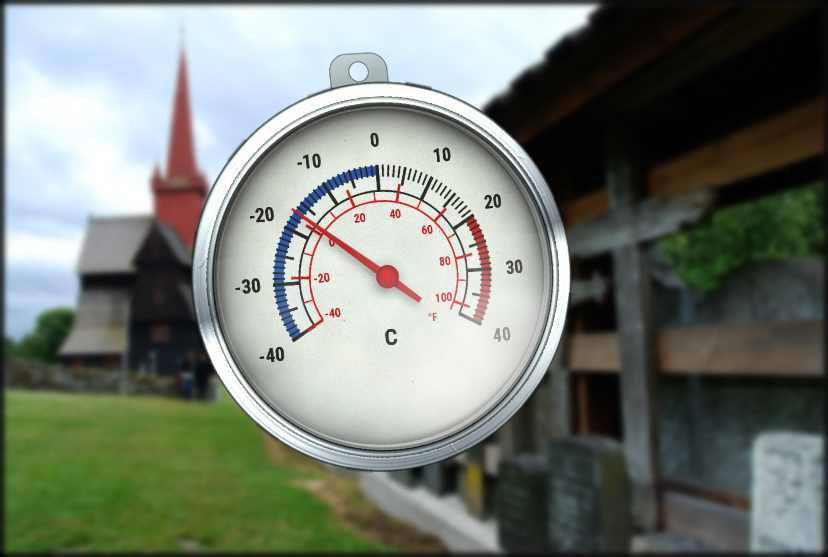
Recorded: -17 (°C)
